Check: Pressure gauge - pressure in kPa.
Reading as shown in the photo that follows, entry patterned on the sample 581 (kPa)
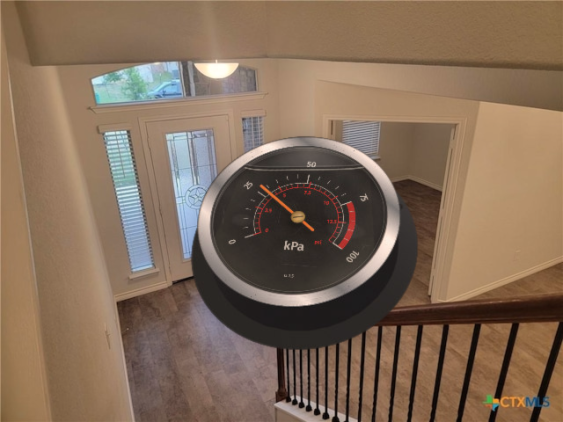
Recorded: 27.5 (kPa)
